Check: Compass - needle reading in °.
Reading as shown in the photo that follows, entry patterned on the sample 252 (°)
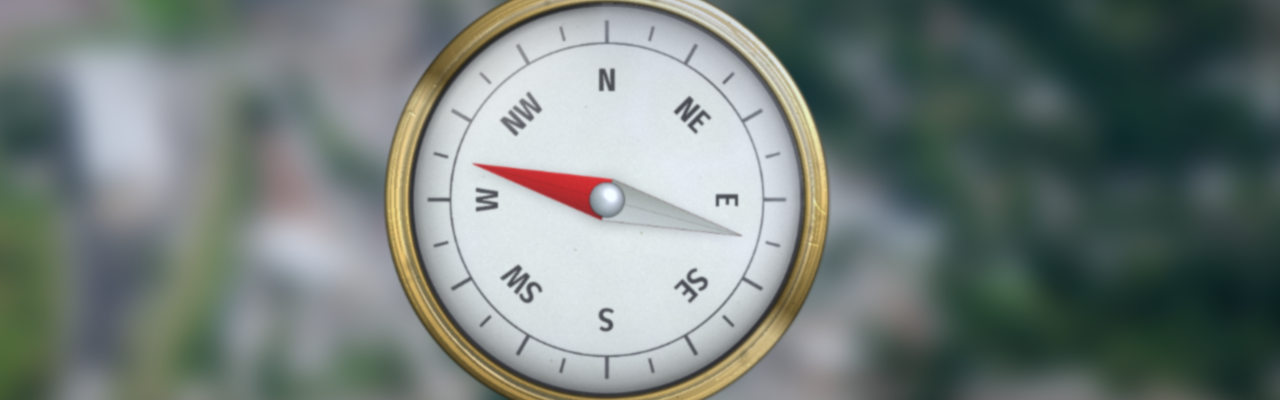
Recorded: 285 (°)
